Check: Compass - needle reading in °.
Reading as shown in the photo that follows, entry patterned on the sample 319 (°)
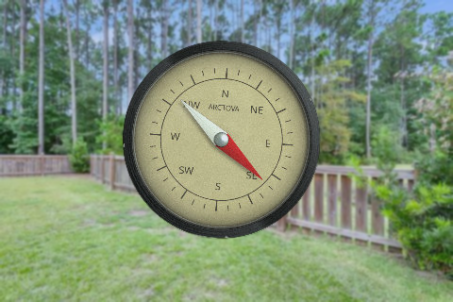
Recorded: 130 (°)
